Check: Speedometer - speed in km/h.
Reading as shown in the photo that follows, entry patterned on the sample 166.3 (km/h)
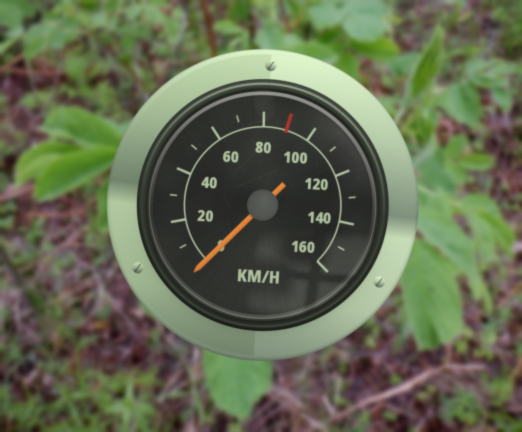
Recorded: 0 (km/h)
